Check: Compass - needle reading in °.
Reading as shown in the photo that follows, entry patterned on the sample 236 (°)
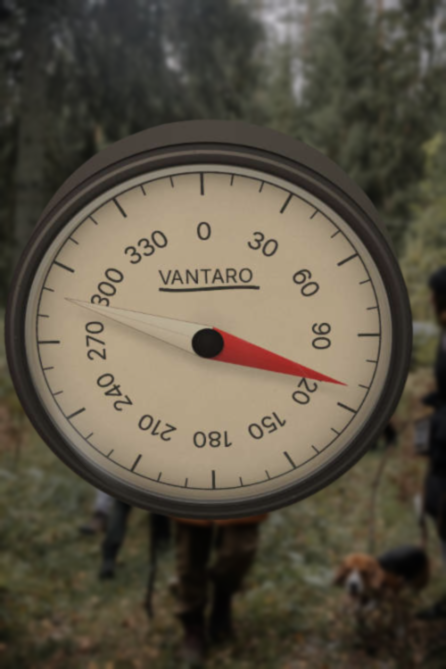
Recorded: 110 (°)
